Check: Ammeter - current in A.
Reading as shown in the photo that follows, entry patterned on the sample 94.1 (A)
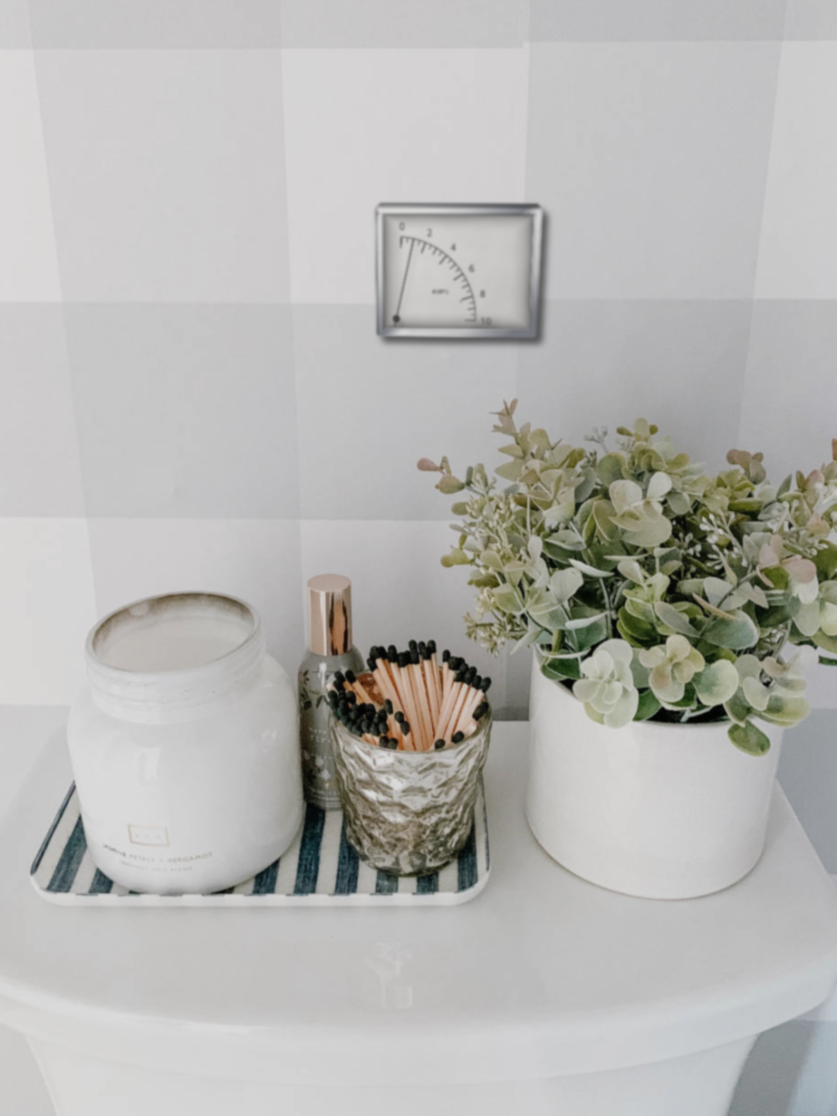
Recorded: 1 (A)
